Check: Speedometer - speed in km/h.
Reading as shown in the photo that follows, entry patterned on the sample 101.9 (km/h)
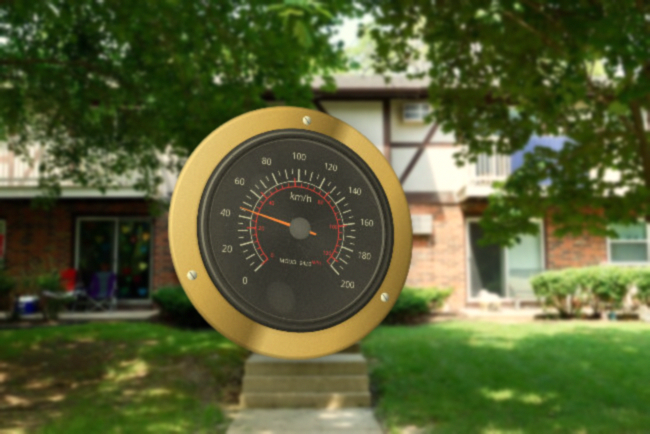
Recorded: 45 (km/h)
